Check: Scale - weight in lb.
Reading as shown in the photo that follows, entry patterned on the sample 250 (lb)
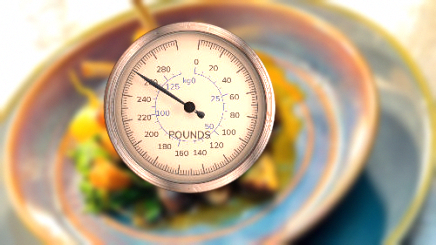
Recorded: 260 (lb)
